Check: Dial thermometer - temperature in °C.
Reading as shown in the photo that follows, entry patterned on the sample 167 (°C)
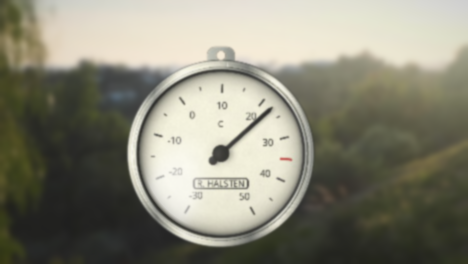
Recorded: 22.5 (°C)
